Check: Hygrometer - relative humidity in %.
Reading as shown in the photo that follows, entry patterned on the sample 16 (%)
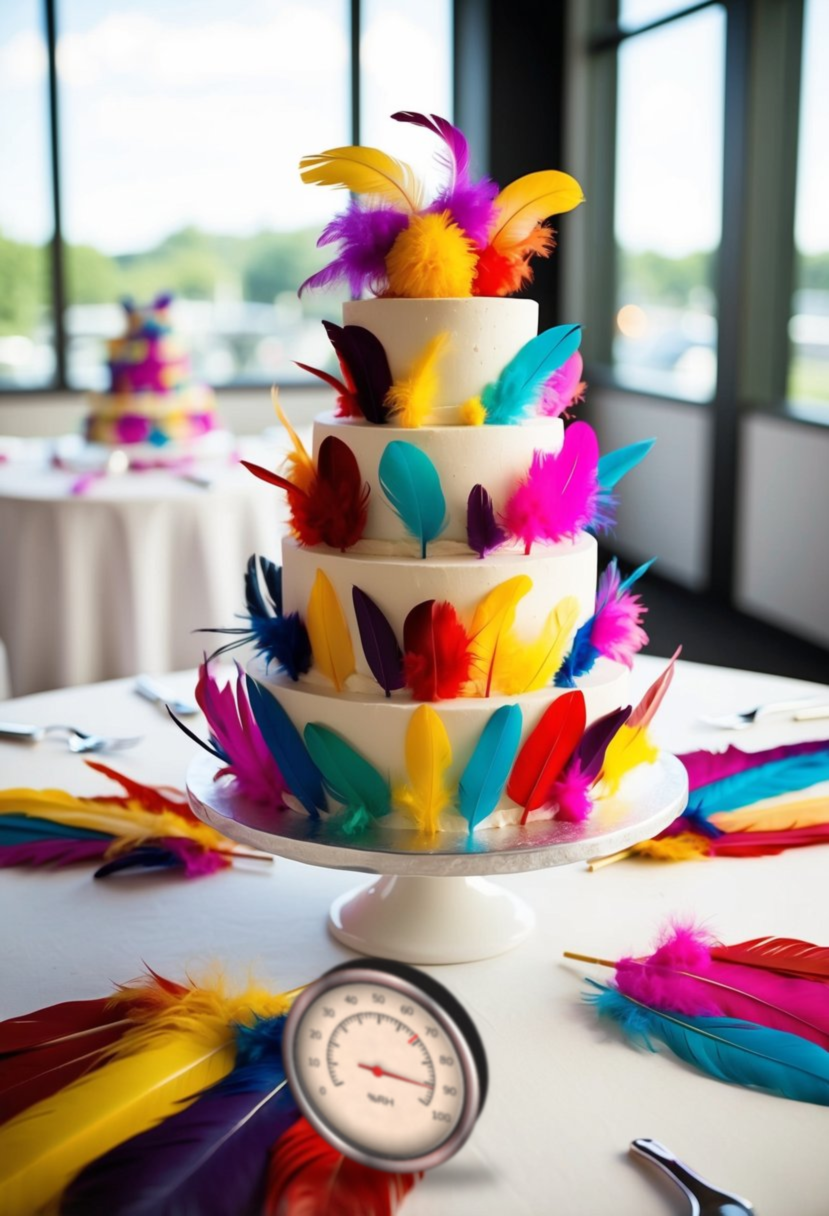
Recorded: 90 (%)
